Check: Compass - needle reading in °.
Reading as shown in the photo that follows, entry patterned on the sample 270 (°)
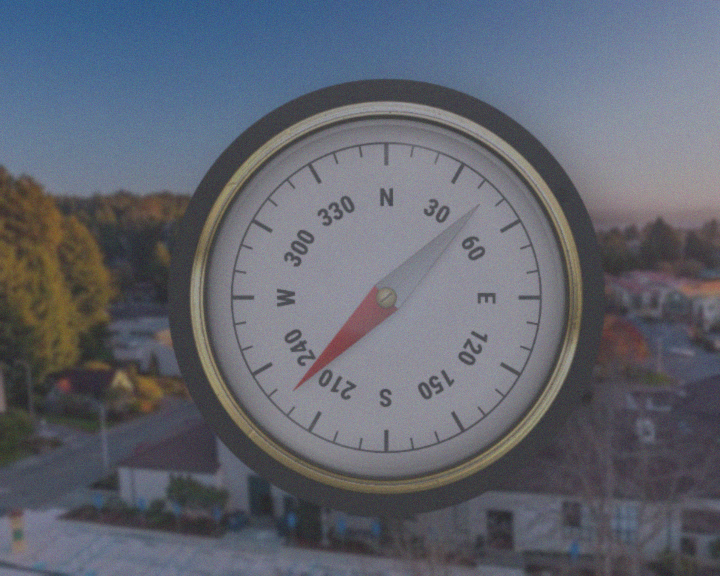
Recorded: 225 (°)
